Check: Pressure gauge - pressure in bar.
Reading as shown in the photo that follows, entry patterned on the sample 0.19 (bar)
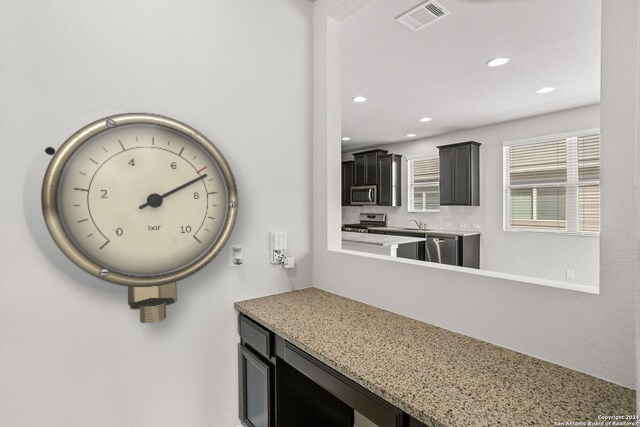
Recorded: 7.25 (bar)
